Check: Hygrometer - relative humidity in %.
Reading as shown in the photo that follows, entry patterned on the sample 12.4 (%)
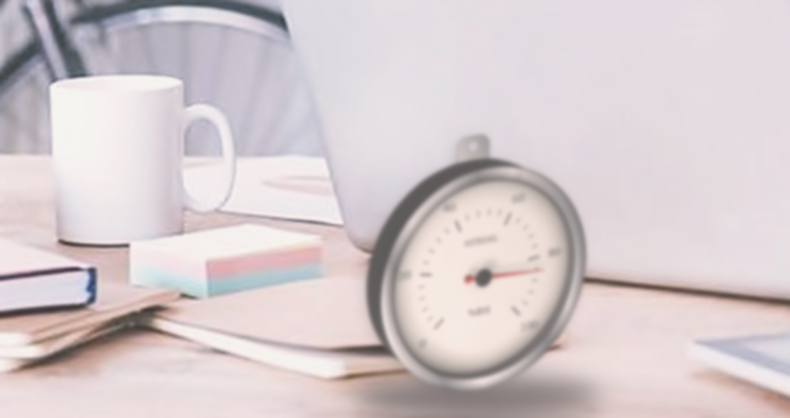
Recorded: 84 (%)
